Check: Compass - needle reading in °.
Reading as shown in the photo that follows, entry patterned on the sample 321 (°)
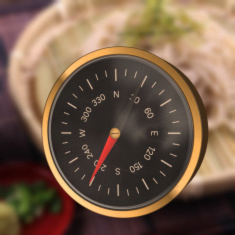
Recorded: 210 (°)
